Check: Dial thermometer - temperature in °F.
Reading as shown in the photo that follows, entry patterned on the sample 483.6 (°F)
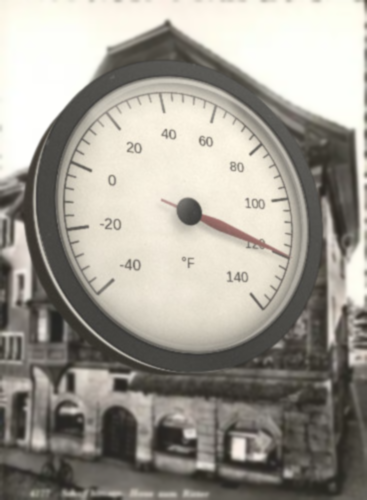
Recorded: 120 (°F)
